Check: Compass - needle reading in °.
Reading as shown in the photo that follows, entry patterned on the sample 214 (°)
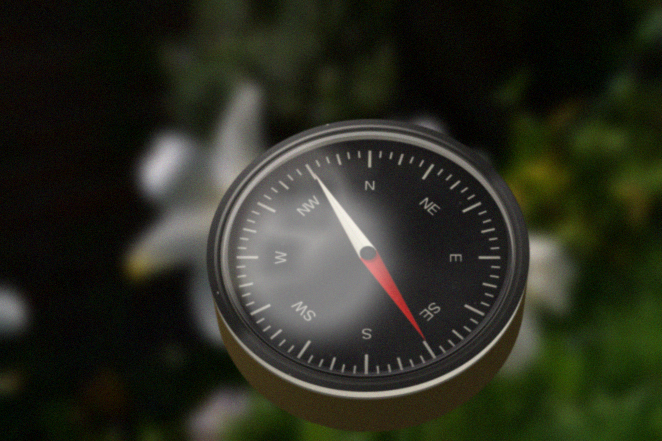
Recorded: 150 (°)
